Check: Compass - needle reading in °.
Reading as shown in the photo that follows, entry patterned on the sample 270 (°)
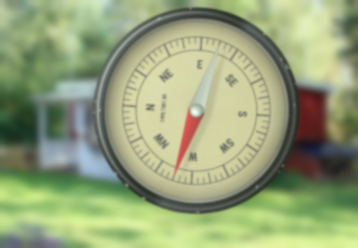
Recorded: 285 (°)
